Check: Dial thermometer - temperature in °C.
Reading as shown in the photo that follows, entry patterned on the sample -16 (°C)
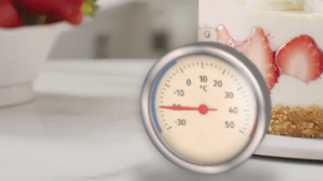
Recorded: -20 (°C)
